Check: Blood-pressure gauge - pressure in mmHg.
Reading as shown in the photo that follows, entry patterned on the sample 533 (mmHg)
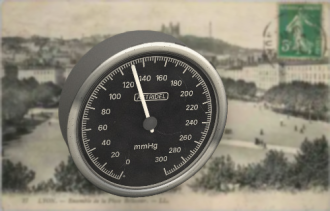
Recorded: 130 (mmHg)
